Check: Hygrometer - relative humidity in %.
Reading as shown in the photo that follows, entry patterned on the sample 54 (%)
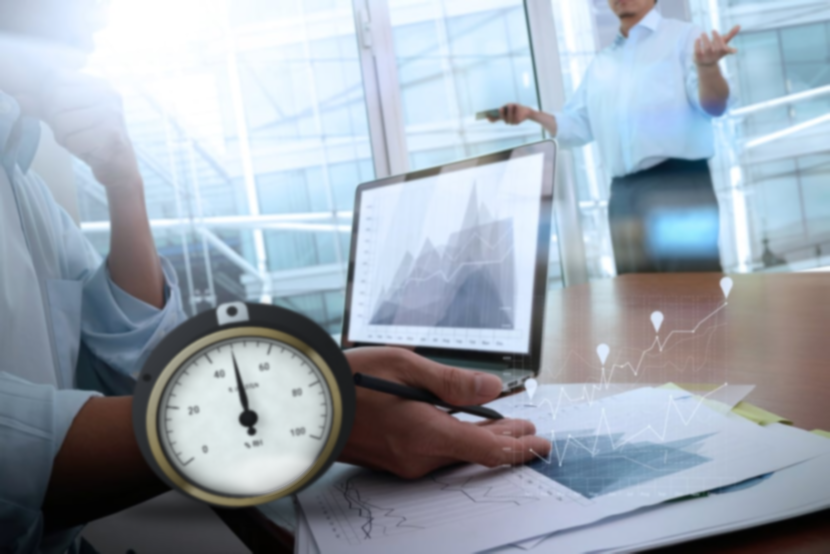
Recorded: 48 (%)
